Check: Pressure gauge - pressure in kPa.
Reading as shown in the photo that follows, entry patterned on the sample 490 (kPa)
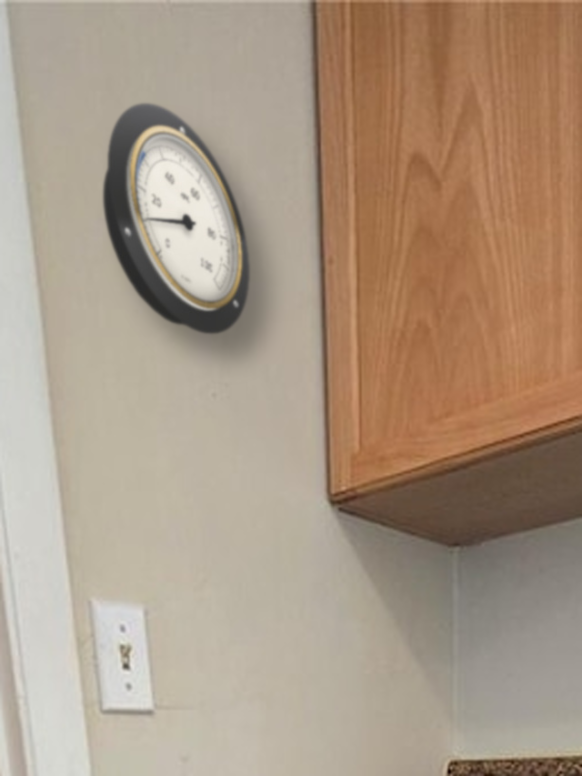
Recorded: 10 (kPa)
